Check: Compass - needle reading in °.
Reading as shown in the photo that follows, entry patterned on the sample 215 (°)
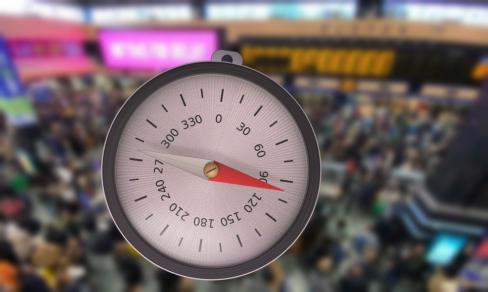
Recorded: 97.5 (°)
